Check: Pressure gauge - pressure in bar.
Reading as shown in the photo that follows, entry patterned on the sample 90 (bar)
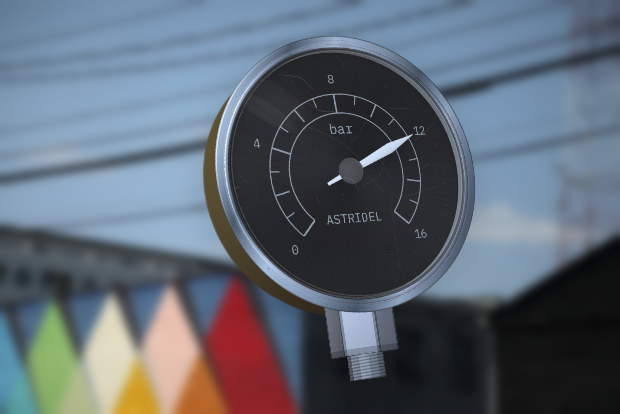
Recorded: 12 (bar)
